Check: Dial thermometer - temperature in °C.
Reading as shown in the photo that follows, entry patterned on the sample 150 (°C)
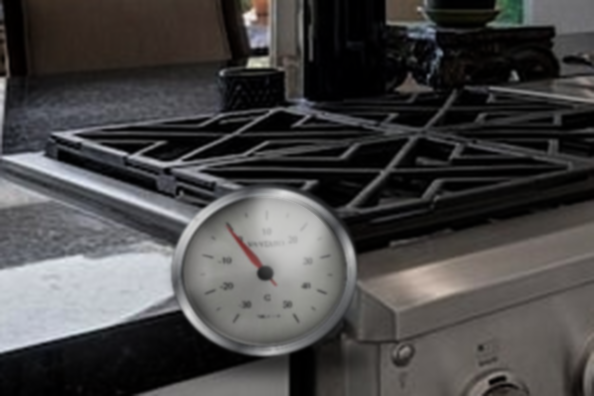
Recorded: 0 (°C)
